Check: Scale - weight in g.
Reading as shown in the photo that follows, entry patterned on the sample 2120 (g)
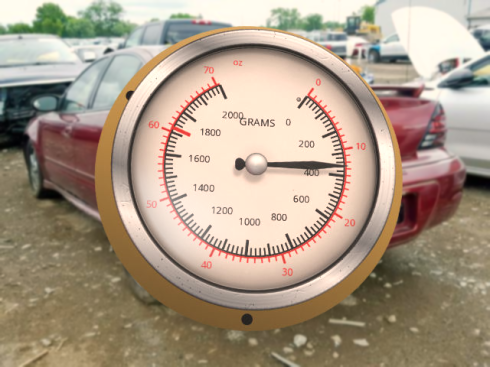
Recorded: 360 (g)
